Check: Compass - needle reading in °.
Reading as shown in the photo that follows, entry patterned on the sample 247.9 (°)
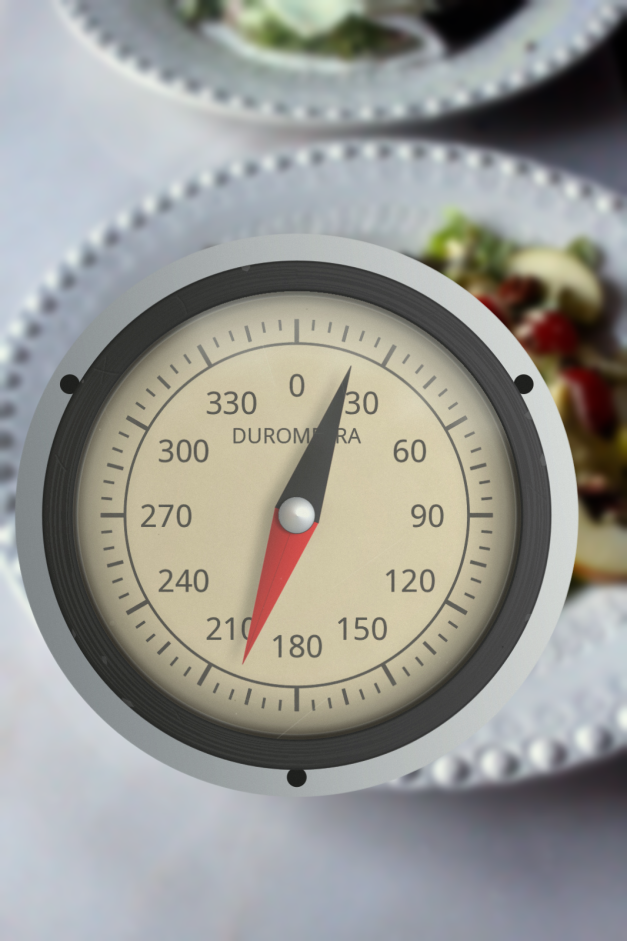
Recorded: 200 (°)
